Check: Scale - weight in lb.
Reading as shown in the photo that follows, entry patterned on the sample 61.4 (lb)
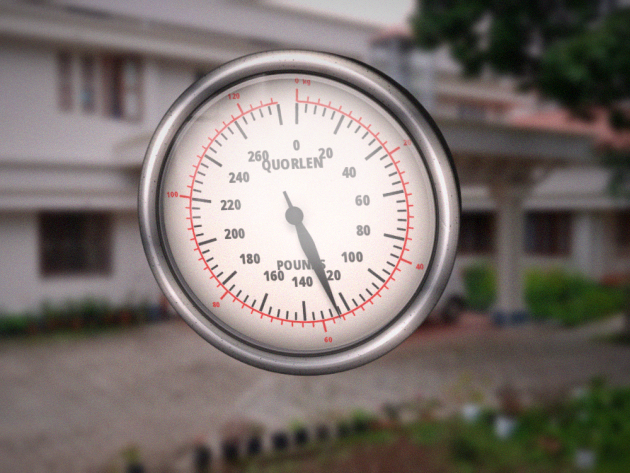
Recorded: 124 (lb)
